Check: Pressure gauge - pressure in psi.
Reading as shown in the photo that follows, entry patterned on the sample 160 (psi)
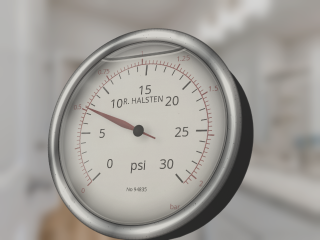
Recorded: 7.5 (psi)
